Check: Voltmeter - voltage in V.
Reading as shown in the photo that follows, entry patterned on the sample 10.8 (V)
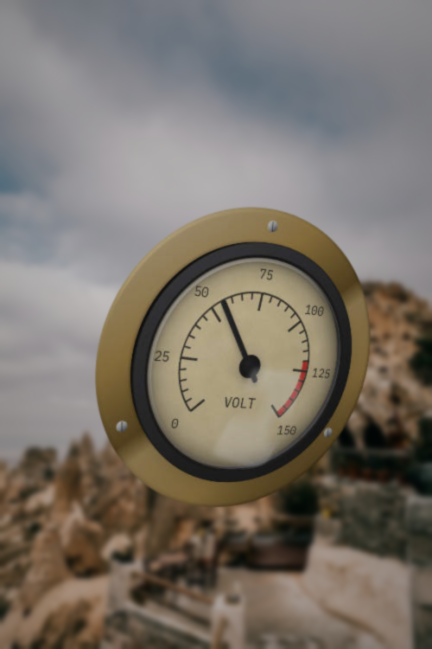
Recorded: 55 (V)
